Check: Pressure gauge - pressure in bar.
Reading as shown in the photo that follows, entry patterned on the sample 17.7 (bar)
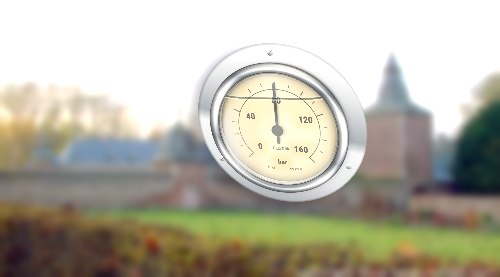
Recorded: 80 (bar)
